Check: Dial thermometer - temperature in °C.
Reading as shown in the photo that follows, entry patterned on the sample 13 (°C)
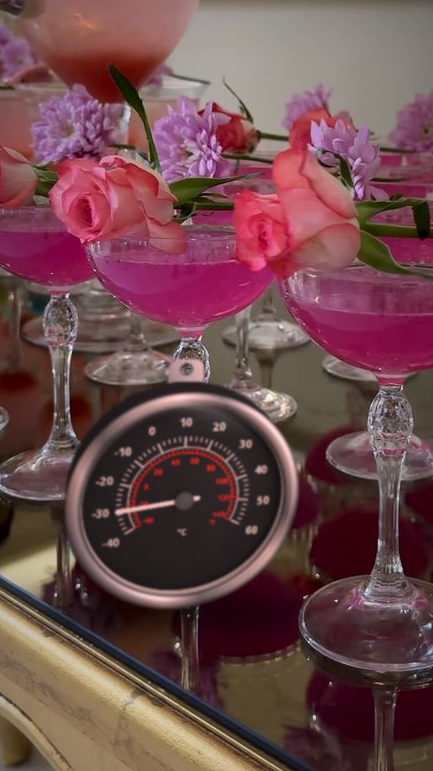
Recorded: -30 (°C)
